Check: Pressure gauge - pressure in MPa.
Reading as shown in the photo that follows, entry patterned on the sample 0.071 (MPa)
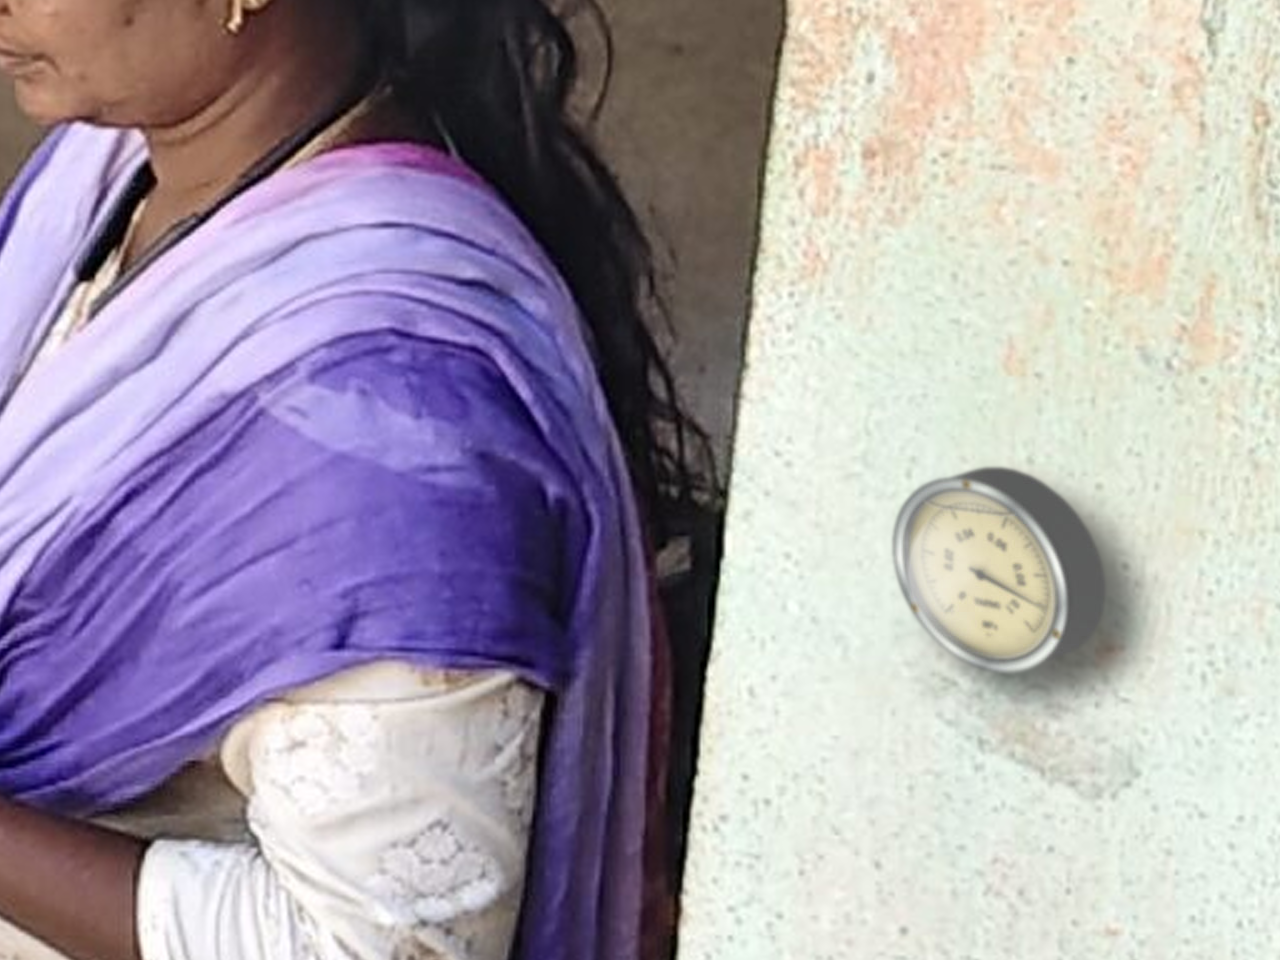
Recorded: 0.09 (MPa)
